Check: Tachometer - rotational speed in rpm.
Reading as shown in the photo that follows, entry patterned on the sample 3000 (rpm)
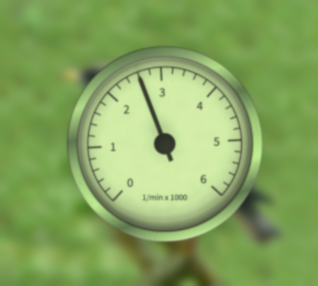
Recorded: 2600 (rpm)
